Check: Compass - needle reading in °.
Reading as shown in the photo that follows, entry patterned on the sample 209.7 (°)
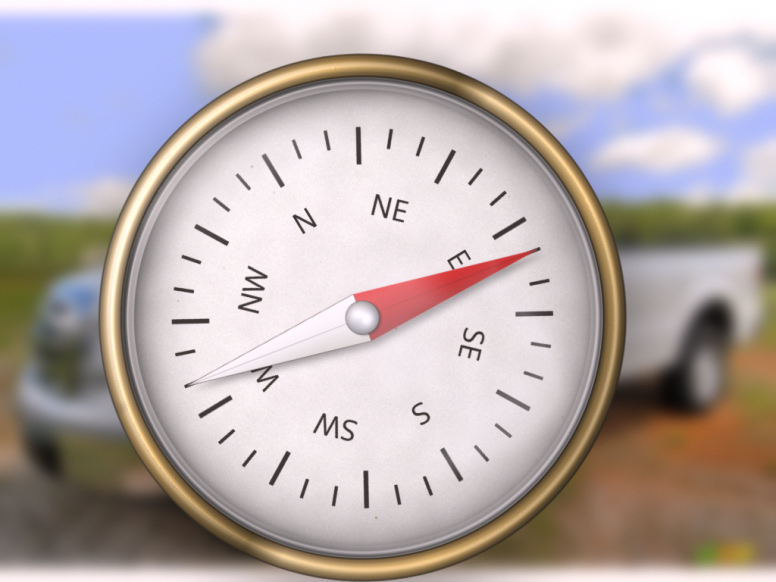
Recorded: 100 (°)
